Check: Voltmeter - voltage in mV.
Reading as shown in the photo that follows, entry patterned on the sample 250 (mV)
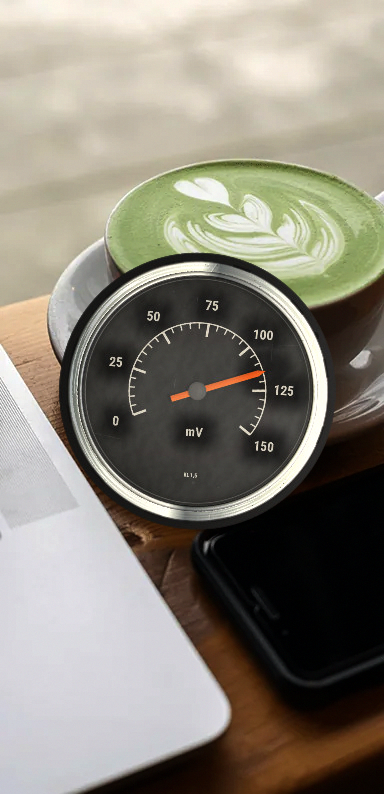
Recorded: 115 (mV)
